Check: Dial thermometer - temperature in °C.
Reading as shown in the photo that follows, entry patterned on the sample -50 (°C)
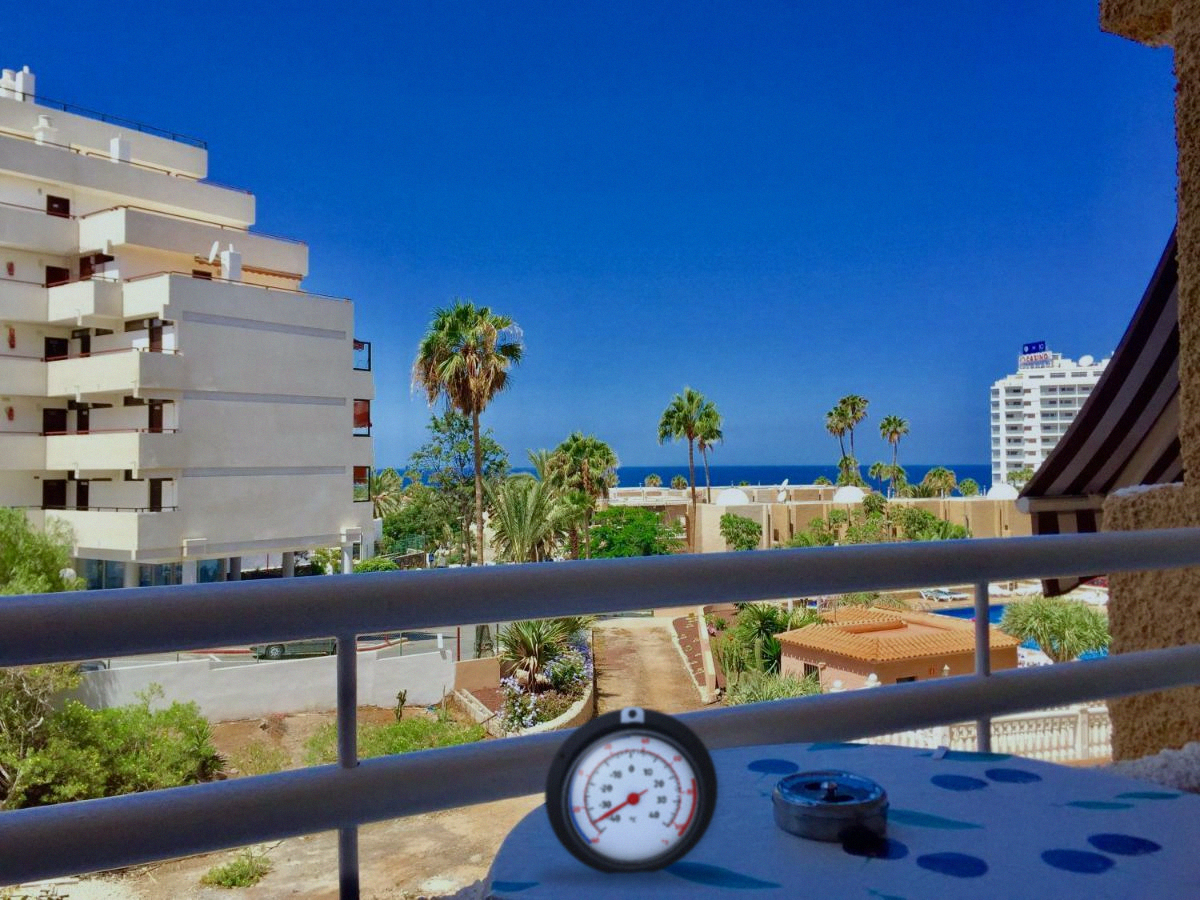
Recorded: -35 (°C)
